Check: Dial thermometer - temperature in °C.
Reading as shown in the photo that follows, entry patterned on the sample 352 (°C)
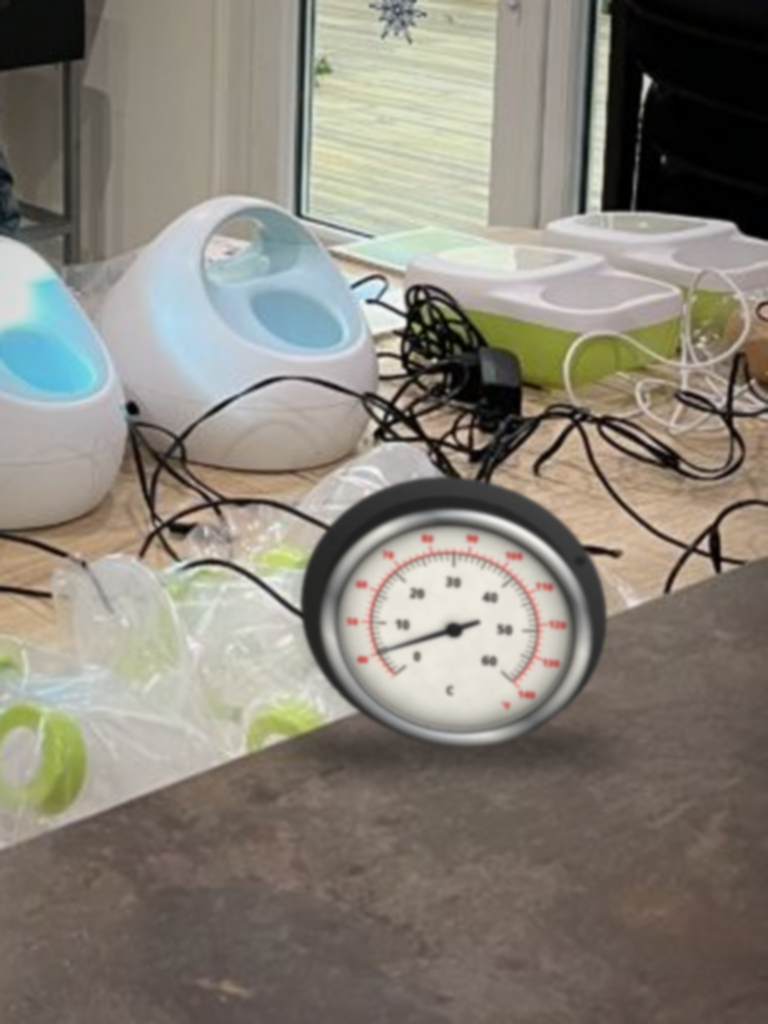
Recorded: 5 (°C)
